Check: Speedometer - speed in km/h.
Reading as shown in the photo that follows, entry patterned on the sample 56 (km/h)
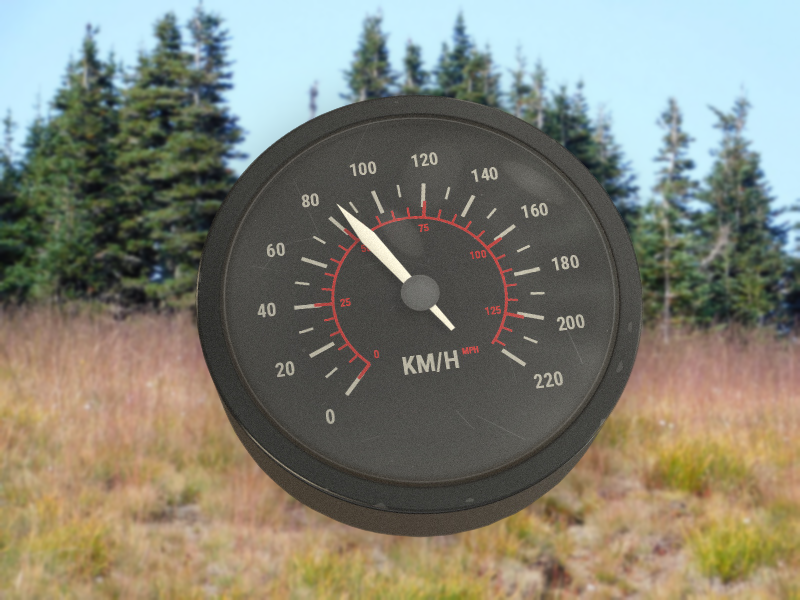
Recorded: 85 (km/h)
